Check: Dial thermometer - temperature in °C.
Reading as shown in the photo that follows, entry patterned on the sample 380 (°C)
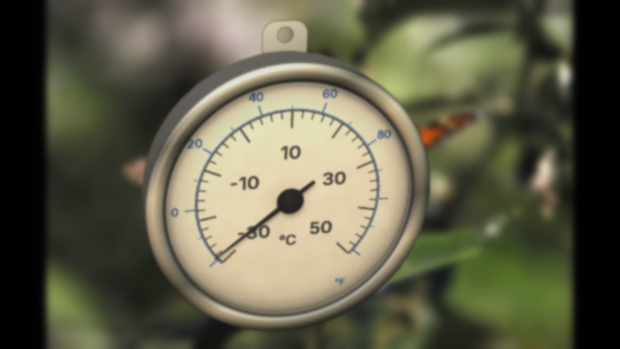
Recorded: -28 (°C)
